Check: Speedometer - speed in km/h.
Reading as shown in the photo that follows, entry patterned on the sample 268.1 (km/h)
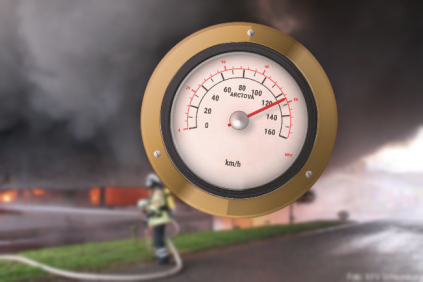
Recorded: 125 (km/h)
